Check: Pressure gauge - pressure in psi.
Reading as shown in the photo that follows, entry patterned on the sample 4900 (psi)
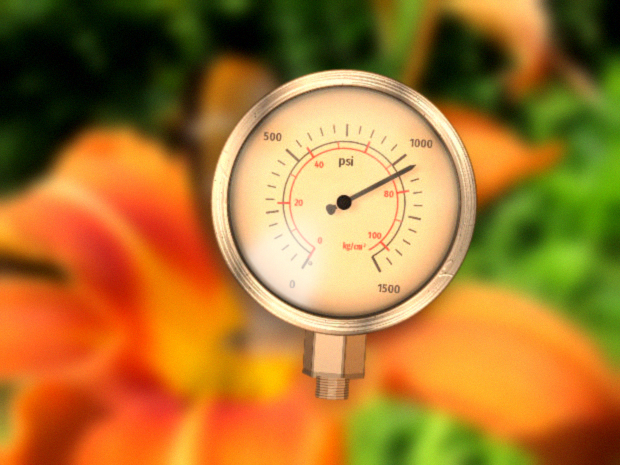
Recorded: 1050 (psi)
